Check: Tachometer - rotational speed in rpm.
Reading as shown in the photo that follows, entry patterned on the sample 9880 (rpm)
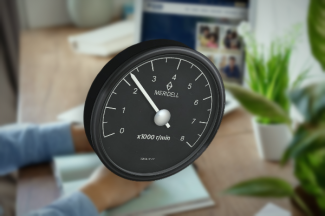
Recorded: 2250 (rpm)
